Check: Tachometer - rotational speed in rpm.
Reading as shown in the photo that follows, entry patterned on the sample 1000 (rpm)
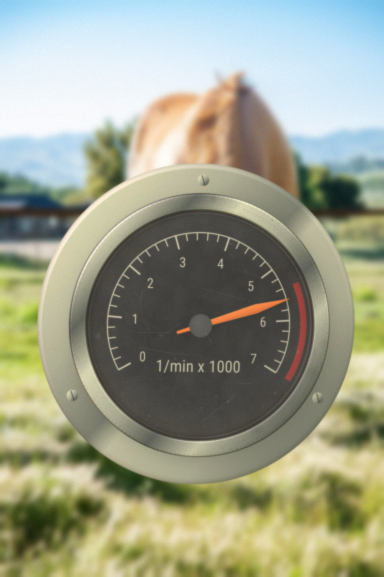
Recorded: 5600 (rpm)
